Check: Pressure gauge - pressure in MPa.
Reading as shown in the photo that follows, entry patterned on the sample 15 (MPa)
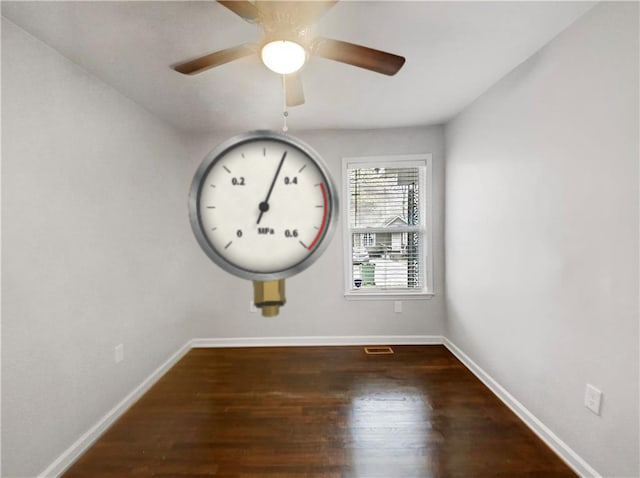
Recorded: 0.35 (MPa)
